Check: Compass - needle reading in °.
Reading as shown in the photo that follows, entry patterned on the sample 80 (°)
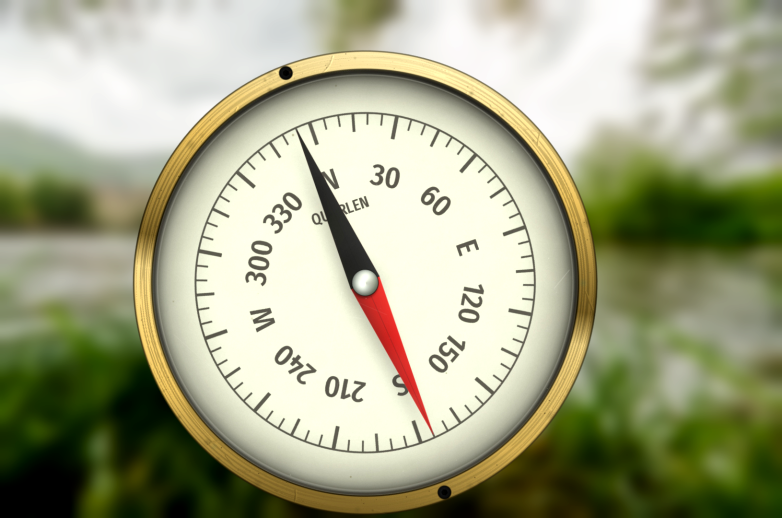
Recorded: 175 (°)
